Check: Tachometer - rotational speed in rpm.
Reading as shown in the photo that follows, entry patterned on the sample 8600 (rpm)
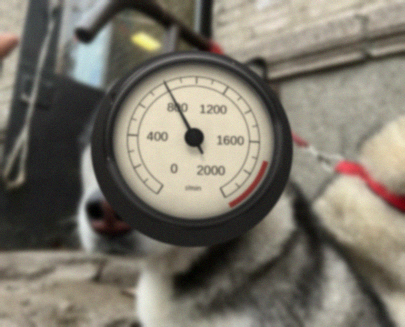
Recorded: 800 (rpm)
